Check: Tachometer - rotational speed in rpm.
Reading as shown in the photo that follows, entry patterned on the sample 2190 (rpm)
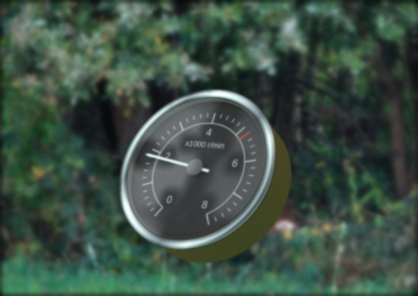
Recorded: 1800 (rpm)
